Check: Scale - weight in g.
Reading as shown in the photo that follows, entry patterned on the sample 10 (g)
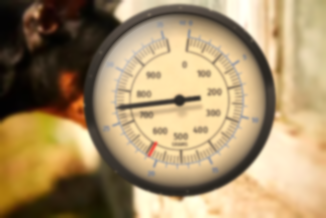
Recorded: 750 (g)
